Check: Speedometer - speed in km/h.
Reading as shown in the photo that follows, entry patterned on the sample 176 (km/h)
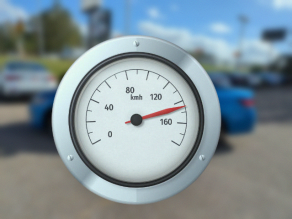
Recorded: 145 (km/h)
